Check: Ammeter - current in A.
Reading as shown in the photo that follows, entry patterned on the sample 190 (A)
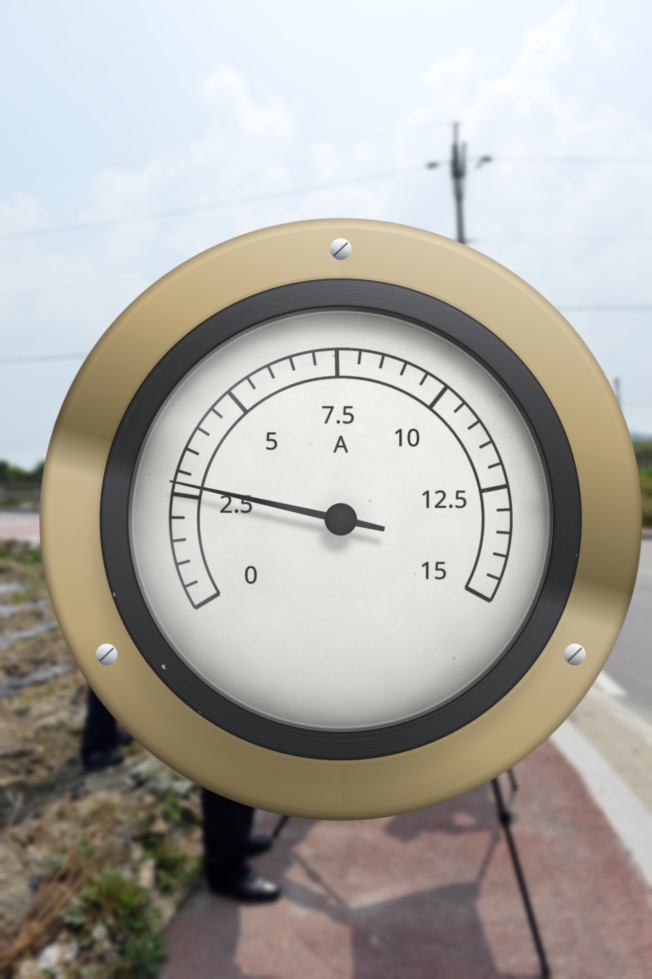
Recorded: 2.75 (A)
